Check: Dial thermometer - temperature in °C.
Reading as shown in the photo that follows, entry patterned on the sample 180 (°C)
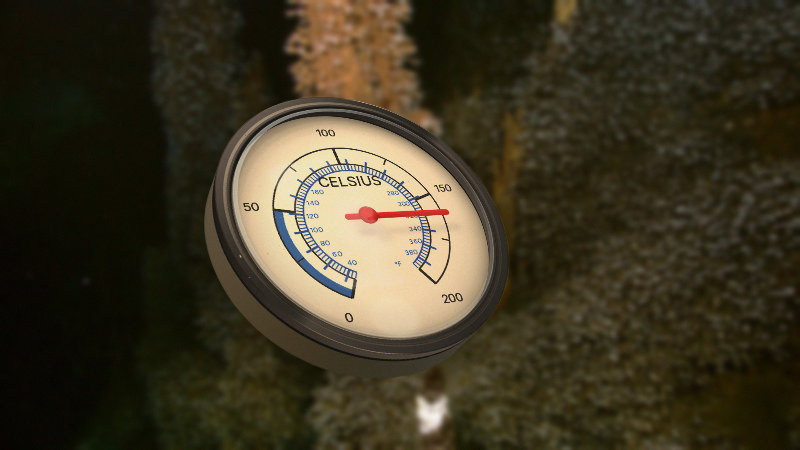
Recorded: 162.5 (°C)
